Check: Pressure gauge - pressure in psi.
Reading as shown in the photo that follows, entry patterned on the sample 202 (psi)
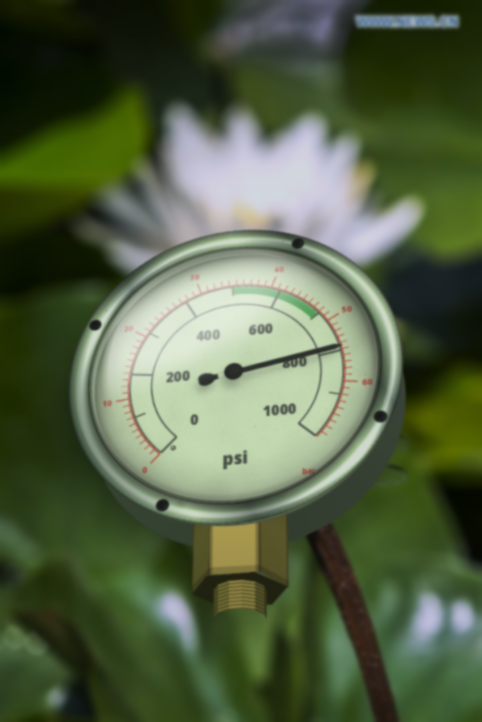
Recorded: 800 (psi)
